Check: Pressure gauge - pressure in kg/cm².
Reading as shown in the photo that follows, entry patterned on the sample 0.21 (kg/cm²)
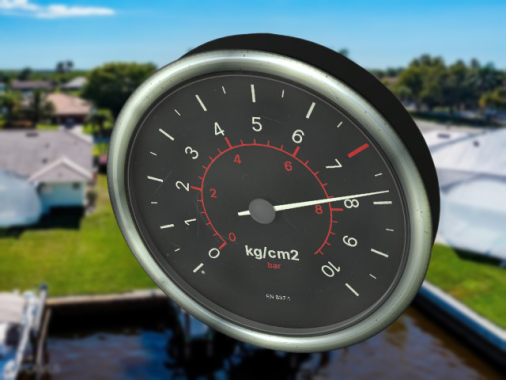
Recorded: 7.75 (kg/cm²)
